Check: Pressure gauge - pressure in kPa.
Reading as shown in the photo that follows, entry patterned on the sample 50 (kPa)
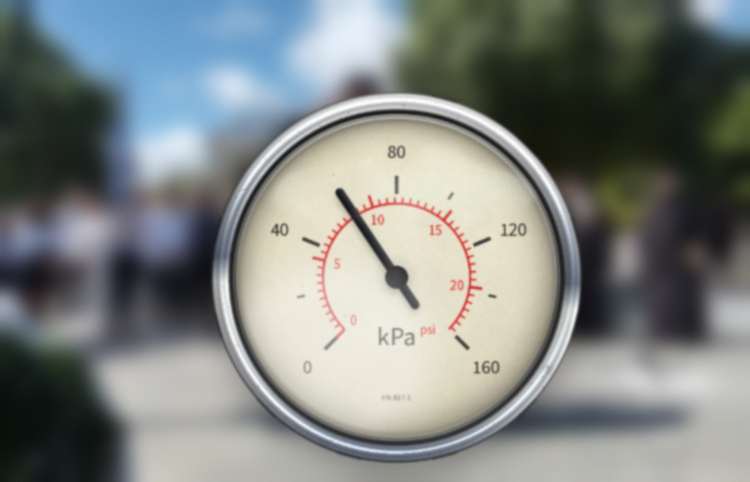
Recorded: 60 (kPa)
